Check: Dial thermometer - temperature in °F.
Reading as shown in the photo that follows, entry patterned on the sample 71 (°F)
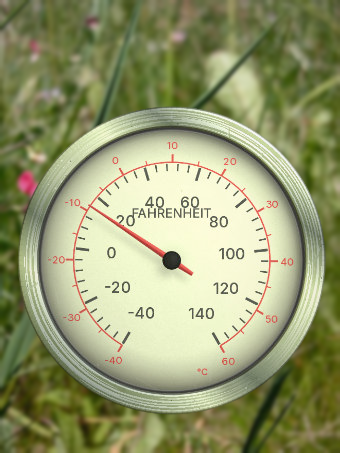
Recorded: 16 (°F)
